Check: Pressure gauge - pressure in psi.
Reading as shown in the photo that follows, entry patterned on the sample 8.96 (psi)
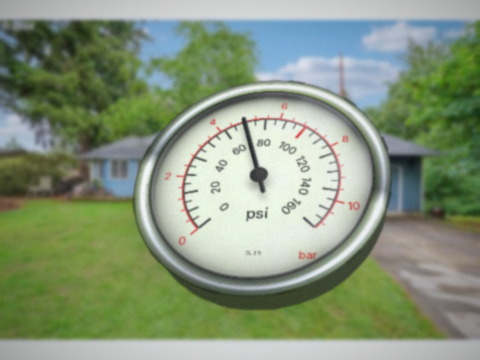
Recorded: 70 (psi)
